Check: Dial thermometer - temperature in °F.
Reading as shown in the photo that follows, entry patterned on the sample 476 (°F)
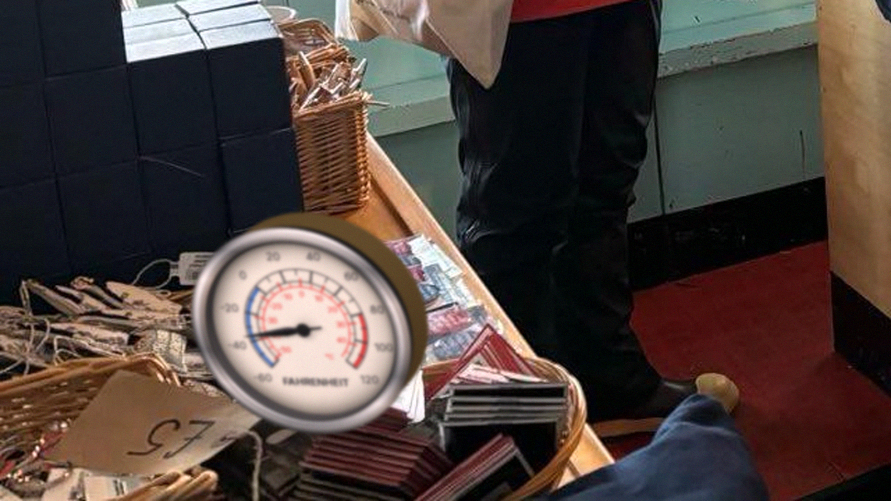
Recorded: -35 (°F)
